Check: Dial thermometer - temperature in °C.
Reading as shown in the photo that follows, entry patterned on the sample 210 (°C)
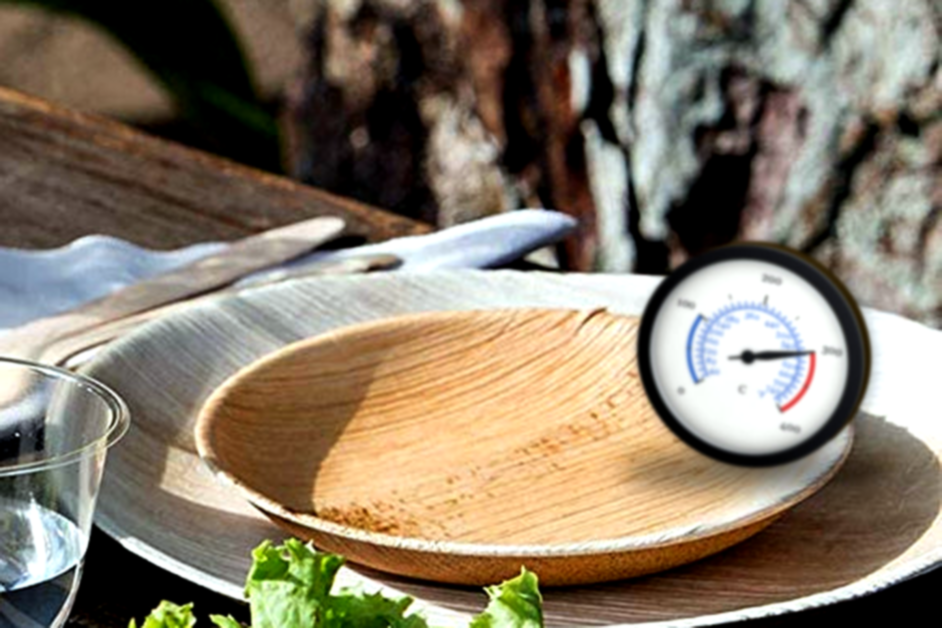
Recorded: 300 (°C)
